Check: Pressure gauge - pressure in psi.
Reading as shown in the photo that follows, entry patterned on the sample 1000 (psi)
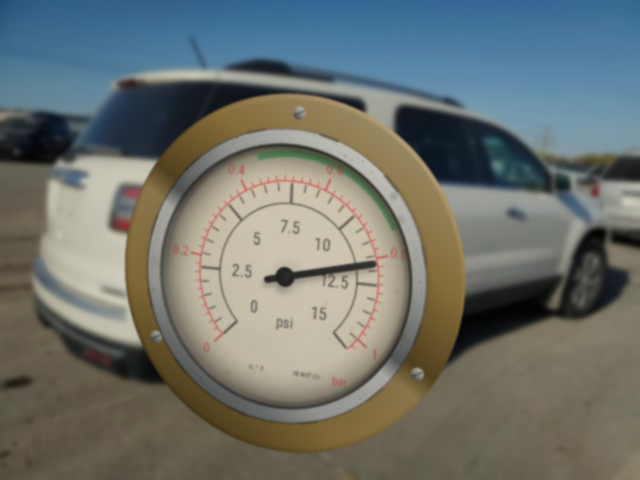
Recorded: 11.75 (psi)
